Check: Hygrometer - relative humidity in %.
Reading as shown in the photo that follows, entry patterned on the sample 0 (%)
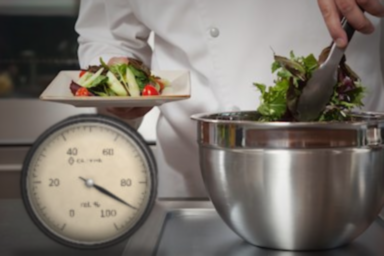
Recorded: 90 (%)
